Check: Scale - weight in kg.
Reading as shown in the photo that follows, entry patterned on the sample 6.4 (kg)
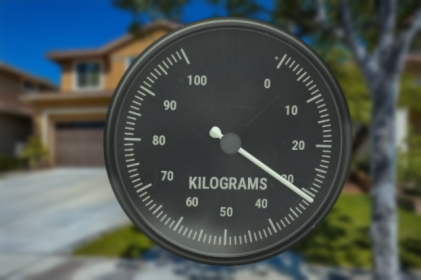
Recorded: 31 (kg)
